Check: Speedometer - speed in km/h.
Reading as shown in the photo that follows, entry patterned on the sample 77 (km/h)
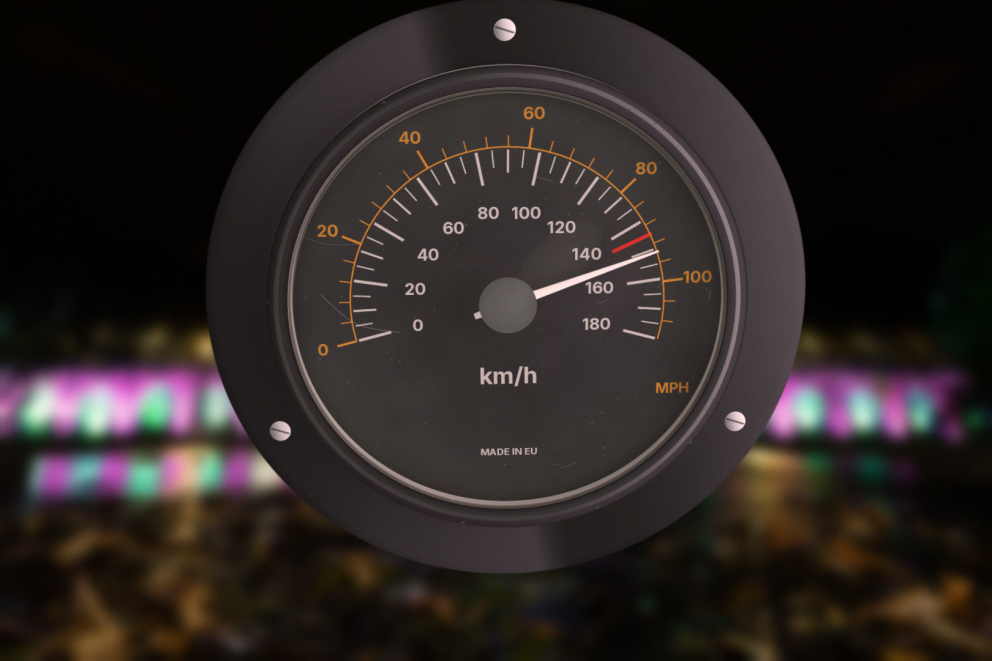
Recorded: 150 (km/h)
